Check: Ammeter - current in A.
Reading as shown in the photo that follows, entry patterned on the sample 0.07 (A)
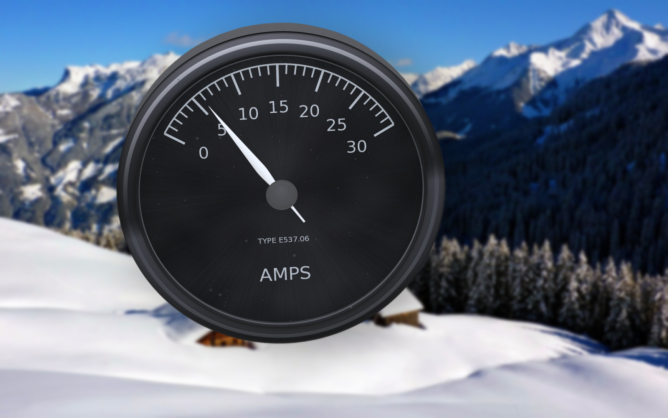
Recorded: 6 (A)
